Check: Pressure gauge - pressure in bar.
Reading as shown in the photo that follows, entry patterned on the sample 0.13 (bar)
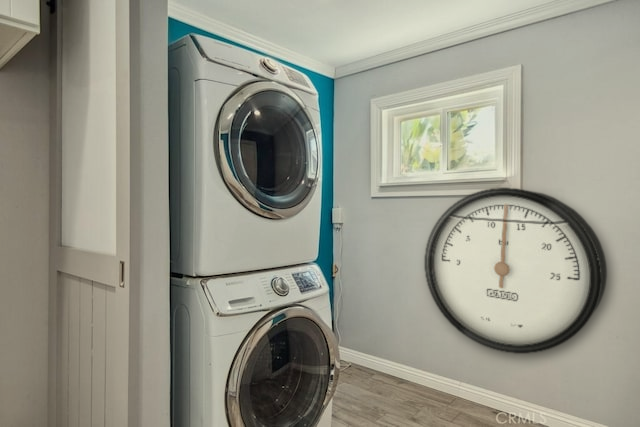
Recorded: 12.5 (bar)
